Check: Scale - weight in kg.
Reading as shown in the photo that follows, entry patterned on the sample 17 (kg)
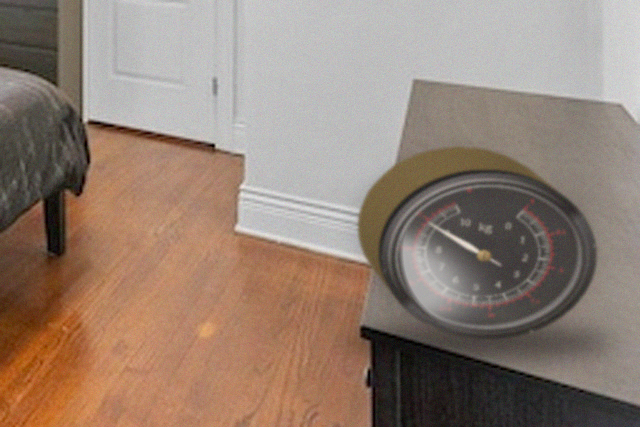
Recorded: 9 (kg)
